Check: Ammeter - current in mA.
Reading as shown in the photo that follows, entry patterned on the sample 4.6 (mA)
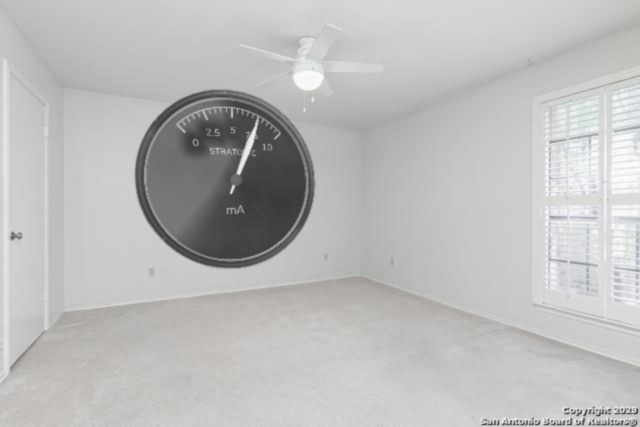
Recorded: 7.5 (mA)
